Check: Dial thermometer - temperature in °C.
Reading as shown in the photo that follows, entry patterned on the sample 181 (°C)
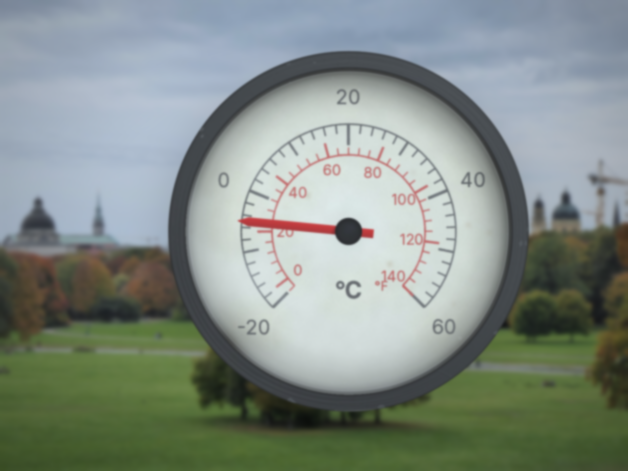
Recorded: -5 (°C)
